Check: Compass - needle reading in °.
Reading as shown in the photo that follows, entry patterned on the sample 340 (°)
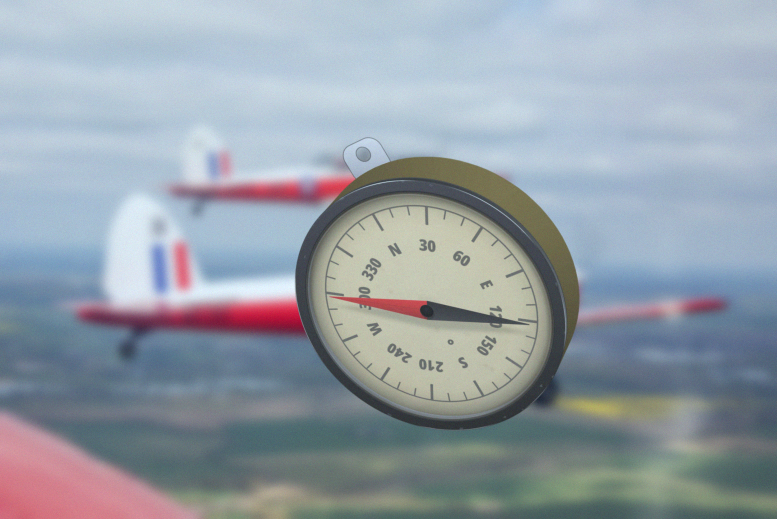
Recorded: 300 (°)
